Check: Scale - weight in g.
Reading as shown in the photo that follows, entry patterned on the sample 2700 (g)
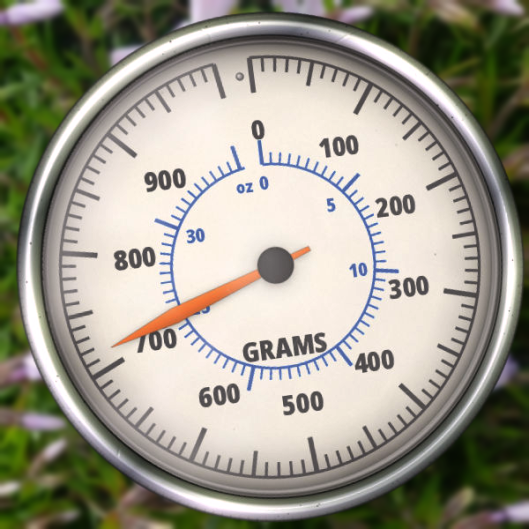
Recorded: 715 (g)
